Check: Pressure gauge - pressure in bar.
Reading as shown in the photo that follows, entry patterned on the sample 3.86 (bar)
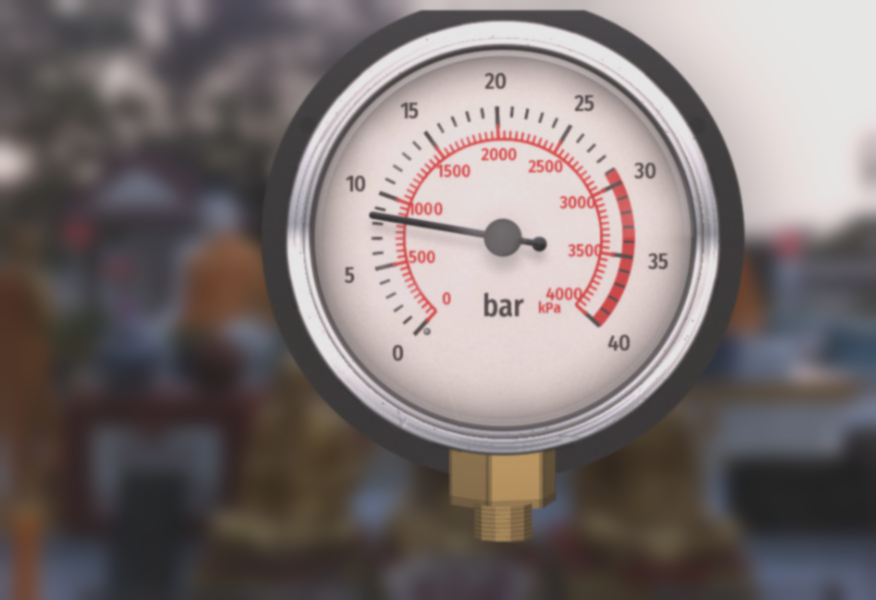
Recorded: 8.5 (bar)
